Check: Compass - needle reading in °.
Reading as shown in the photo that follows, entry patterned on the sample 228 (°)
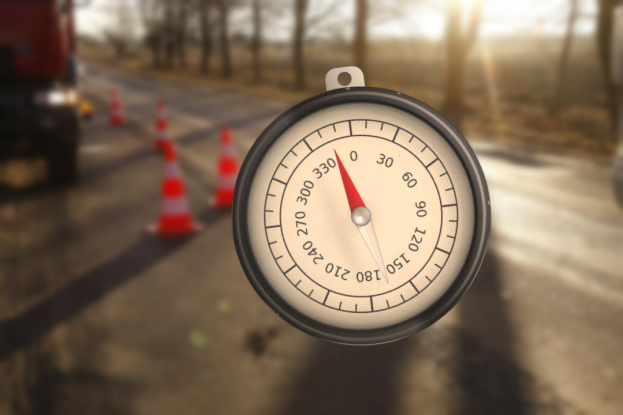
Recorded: 345 (°)
